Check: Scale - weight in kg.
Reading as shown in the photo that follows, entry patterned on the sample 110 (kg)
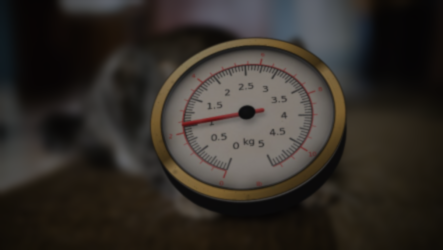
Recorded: 1 (kg)
